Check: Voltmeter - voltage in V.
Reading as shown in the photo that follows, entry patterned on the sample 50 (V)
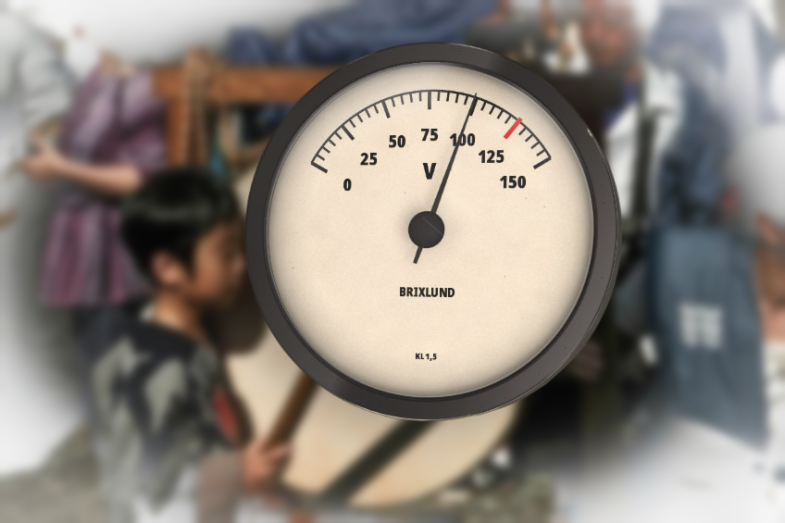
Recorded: 100 (V)
